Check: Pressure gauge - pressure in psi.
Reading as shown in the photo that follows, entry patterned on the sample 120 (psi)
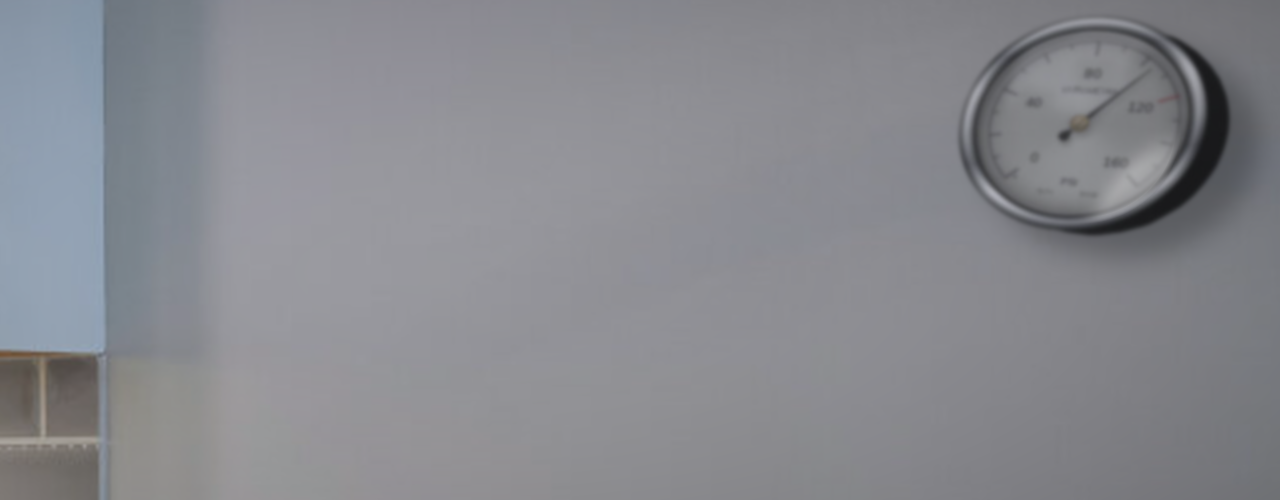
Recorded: 105 (psi)
